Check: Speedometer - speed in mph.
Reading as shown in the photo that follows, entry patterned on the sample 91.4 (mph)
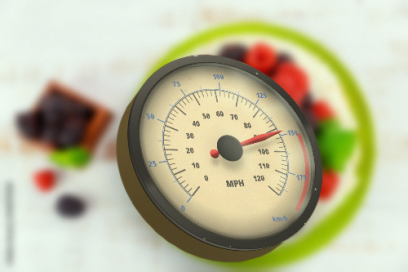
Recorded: 92 (mph)
